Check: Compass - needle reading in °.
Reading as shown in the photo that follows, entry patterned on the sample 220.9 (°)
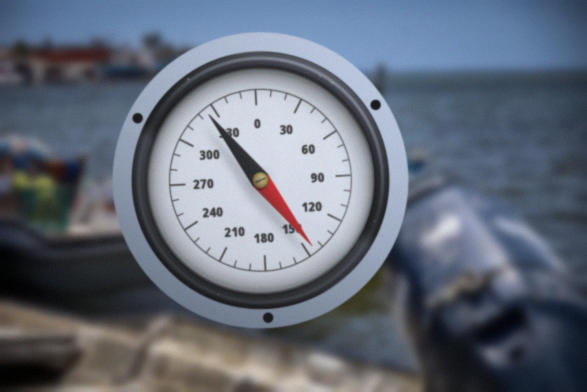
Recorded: 145 (°)
